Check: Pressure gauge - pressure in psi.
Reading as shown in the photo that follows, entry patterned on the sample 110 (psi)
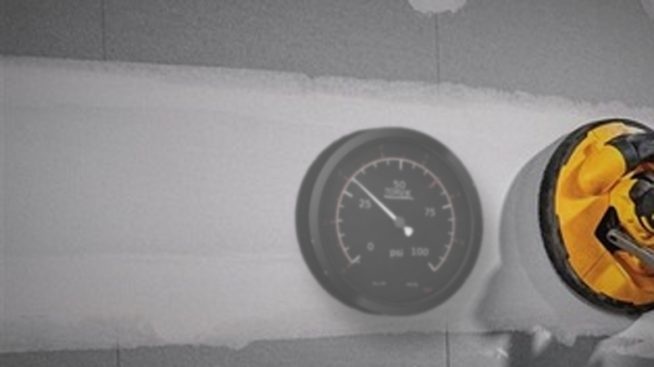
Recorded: 30 (psi)
